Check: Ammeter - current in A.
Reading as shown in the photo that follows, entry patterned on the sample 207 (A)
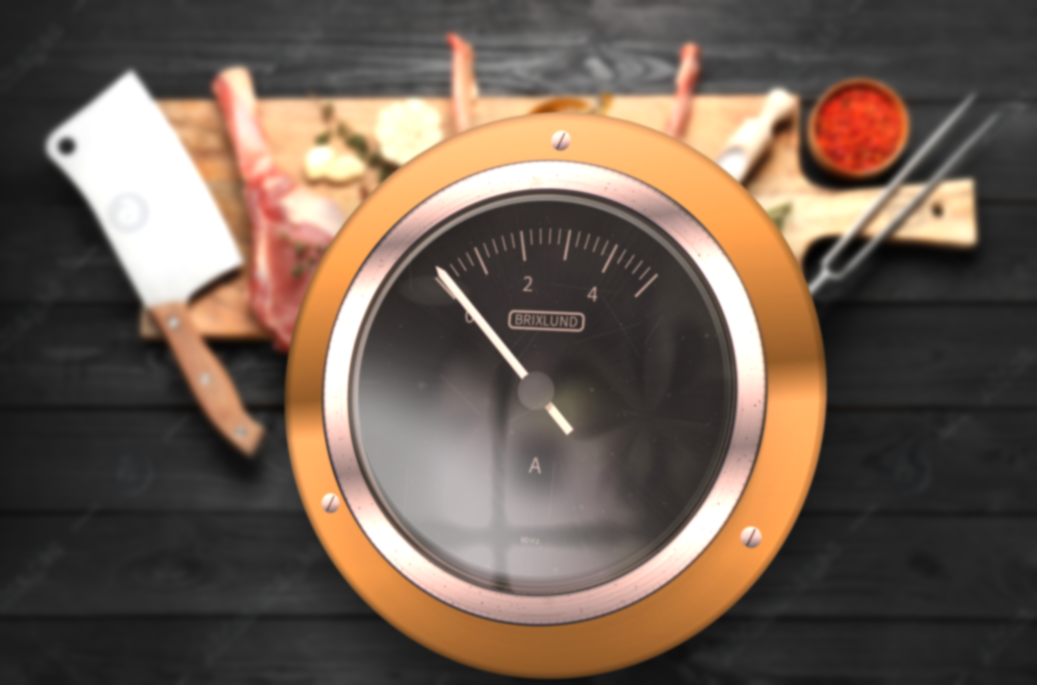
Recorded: 0.2 (A)
